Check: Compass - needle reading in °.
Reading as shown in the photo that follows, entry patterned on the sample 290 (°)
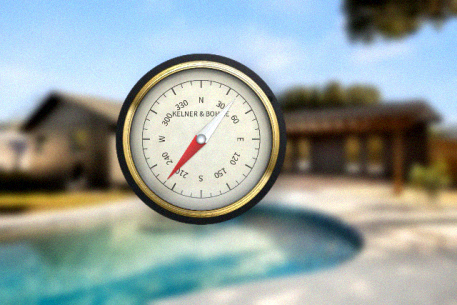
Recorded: 220 (°)
